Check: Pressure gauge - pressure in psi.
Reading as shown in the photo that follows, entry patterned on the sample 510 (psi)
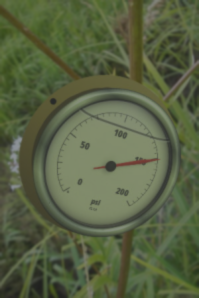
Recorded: 150 (psi)
